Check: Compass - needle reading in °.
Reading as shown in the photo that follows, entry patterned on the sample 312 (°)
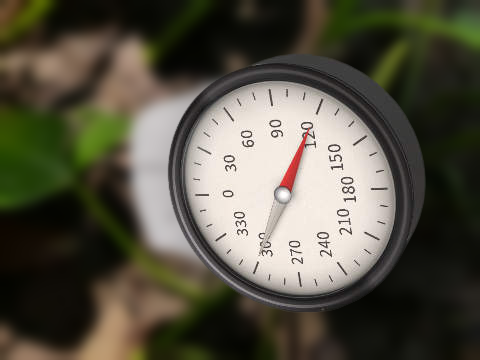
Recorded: 120 (°)
